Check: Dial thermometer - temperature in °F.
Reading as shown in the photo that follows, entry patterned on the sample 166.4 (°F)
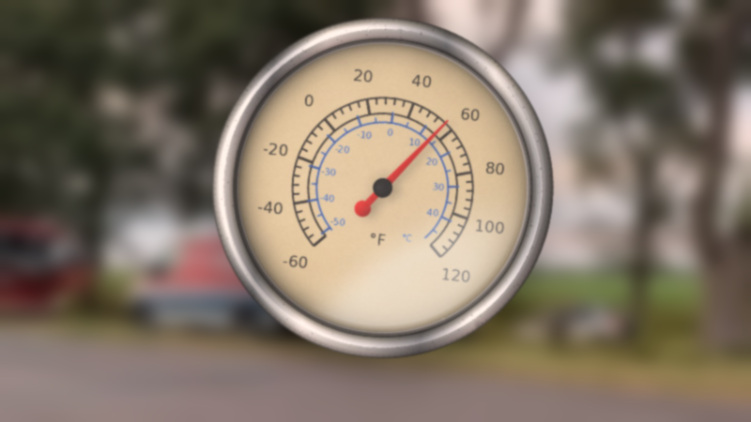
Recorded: 56 (°F)
